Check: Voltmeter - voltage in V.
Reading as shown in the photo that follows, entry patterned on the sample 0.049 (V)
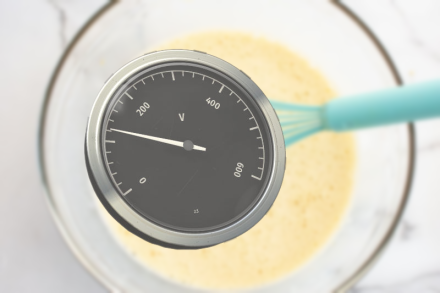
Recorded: 120 (V)
